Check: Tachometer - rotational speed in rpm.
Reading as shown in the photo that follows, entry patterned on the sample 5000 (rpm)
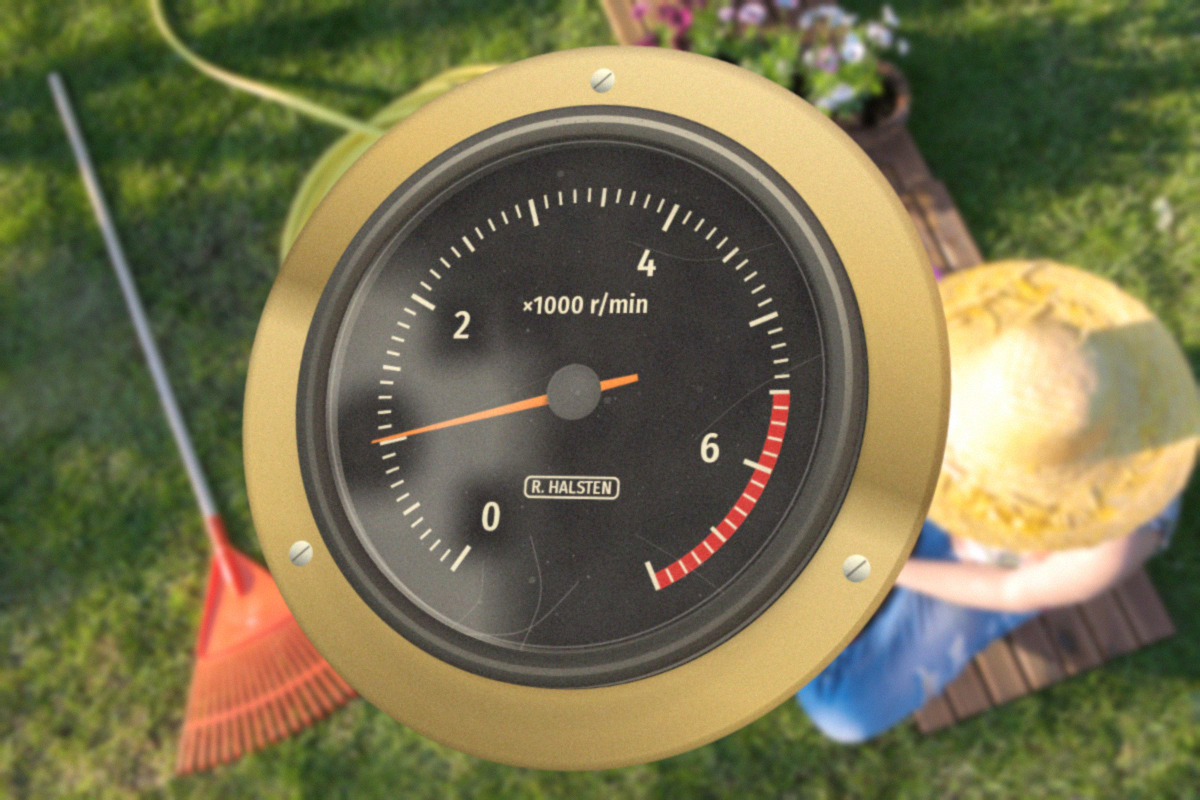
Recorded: 1000 (rpm)
